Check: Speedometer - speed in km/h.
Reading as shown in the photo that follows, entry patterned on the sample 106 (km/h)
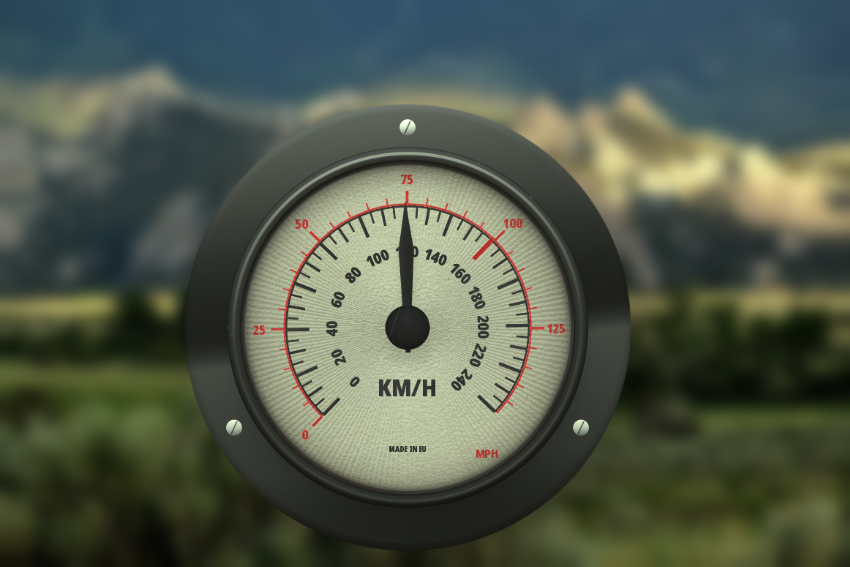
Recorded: 120 (km/h)
